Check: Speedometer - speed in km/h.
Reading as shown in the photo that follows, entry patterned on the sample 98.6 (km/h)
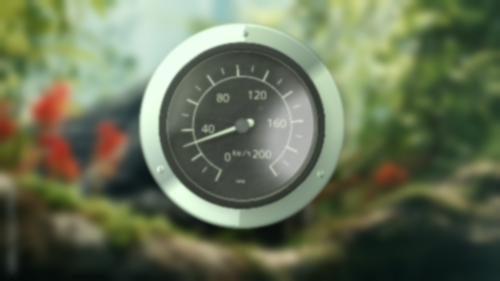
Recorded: 30 (km/h)
